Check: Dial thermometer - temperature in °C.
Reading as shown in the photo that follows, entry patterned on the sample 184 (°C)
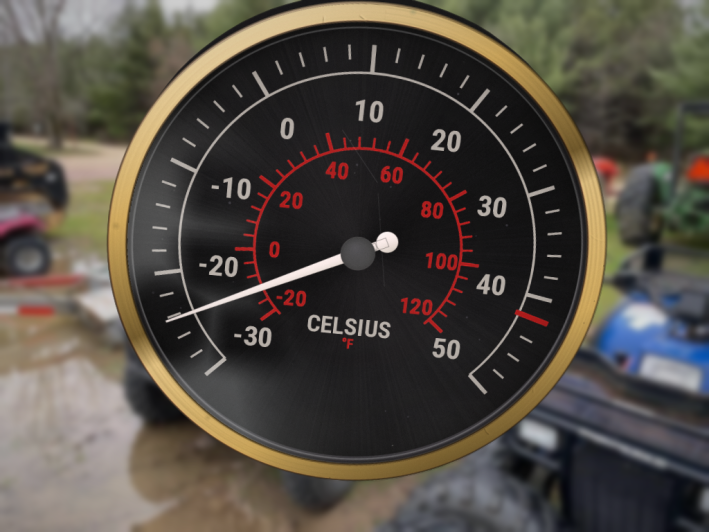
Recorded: -24 (°C)
